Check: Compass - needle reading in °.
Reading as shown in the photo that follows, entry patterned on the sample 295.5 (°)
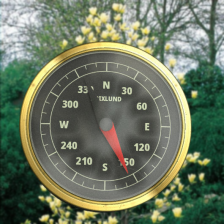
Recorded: 155 (°)
